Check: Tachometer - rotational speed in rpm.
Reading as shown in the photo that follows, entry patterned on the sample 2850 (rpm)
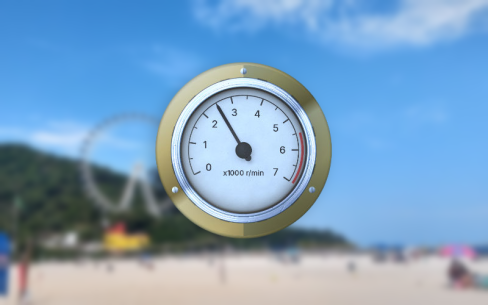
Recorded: 2500 (rpm)
